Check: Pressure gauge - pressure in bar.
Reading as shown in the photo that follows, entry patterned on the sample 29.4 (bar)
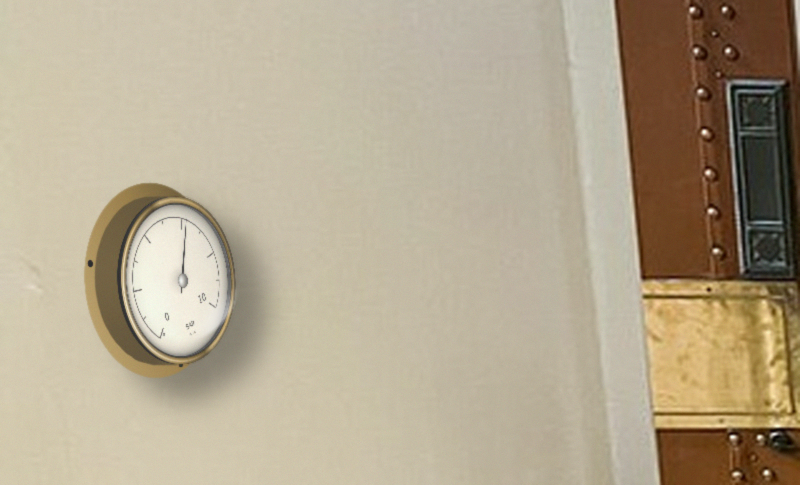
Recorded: 6 (bar)
